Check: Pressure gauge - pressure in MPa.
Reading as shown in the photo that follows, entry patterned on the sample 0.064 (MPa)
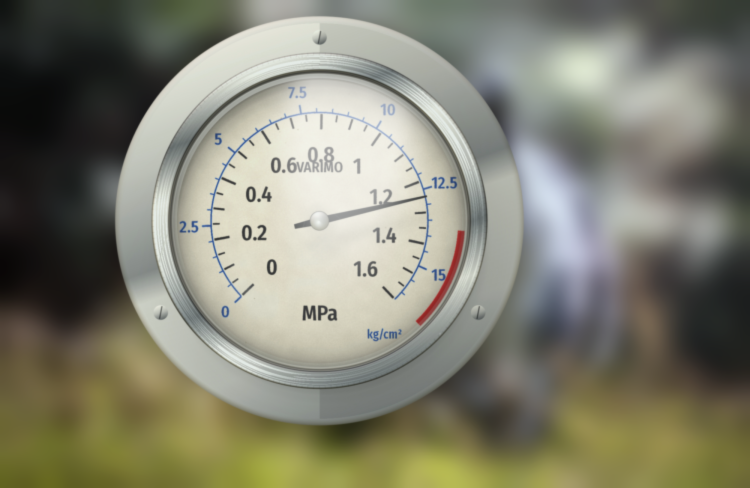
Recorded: 1.25 (MPa)
